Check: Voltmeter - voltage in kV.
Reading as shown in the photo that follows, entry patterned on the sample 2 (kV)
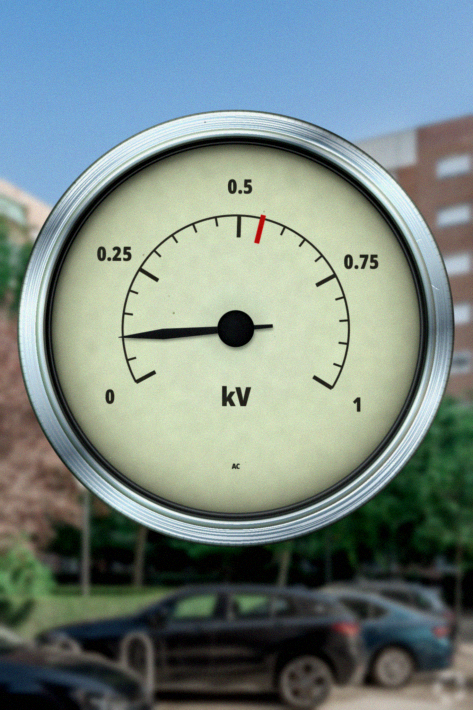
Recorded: 0.1 (kV)
